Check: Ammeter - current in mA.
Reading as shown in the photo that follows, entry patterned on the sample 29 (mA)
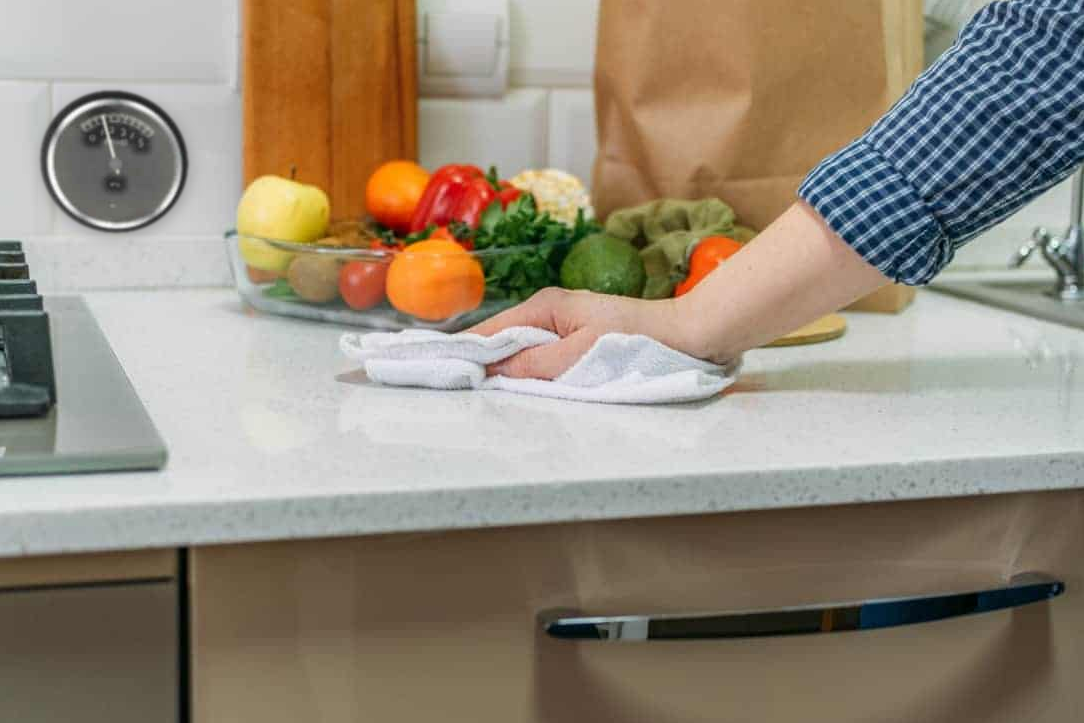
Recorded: 1.5 (mA)
